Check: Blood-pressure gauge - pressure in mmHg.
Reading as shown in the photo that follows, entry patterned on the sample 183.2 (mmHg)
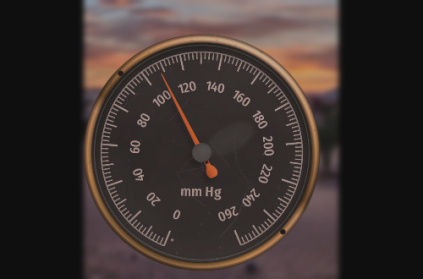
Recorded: 108 (mmHg)
